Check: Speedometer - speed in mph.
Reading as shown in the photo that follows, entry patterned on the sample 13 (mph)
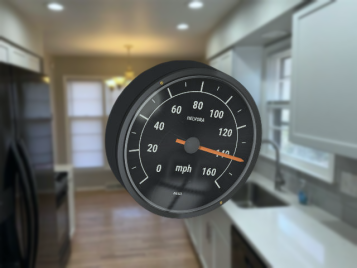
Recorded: 140 (mph)
